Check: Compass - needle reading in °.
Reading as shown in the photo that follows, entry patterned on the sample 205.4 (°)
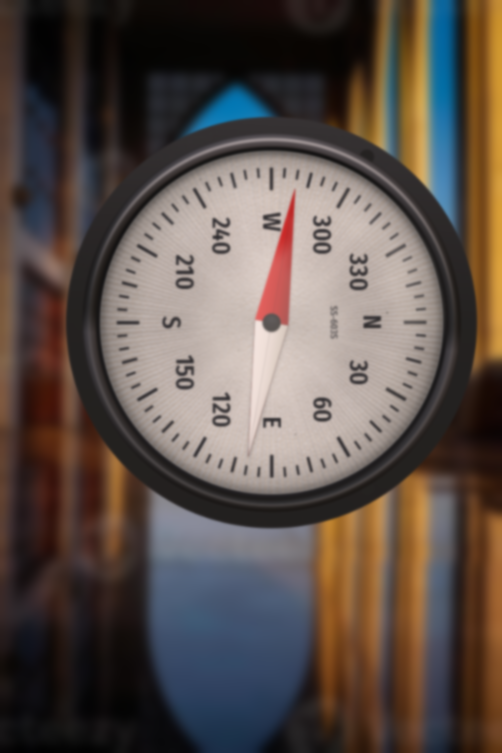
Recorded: 280 (°)
